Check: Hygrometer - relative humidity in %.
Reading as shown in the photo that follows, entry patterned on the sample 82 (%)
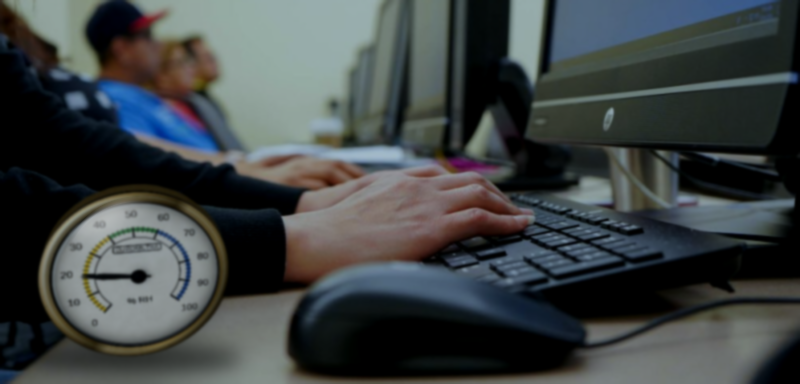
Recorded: 20 (%)
